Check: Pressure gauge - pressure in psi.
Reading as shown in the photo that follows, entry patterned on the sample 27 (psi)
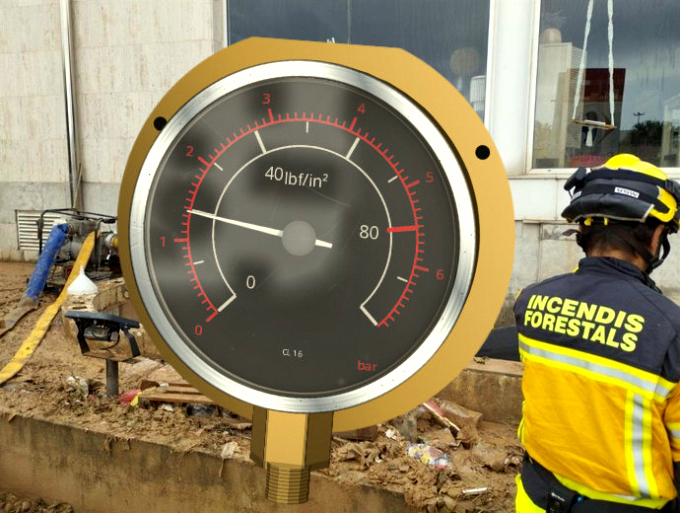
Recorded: 20 (psi)
